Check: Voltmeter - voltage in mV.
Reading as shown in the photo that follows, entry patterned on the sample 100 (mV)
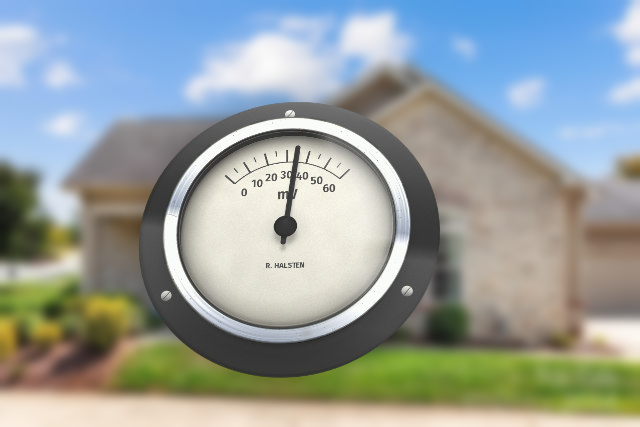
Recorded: 35 (mV)
